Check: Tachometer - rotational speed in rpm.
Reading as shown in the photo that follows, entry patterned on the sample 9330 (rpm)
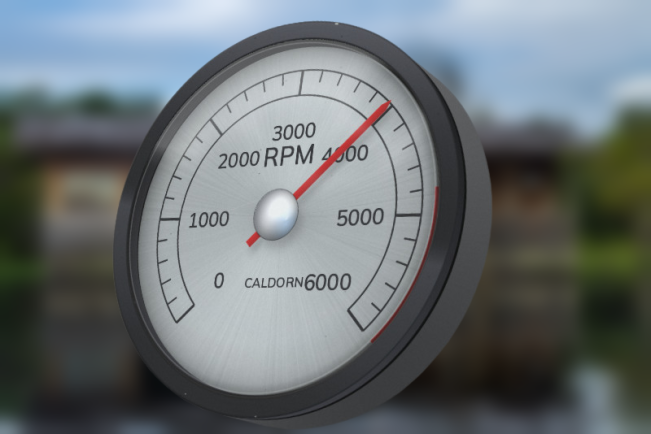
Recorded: 4000 (rpm)
